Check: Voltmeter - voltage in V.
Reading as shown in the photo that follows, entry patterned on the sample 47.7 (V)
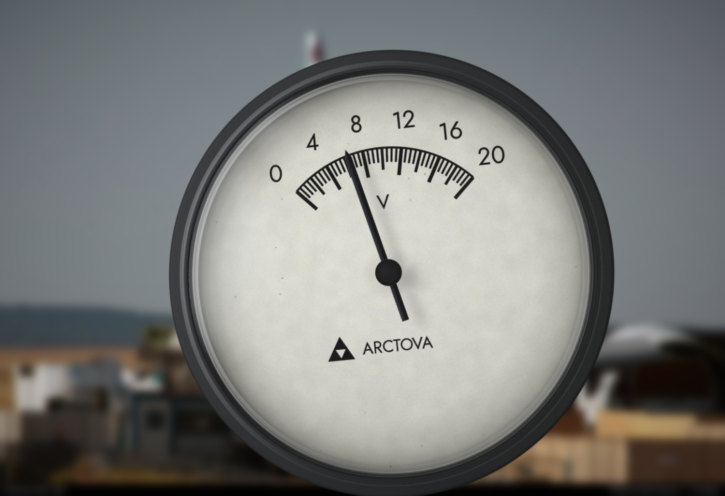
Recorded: 6.5 (V)
